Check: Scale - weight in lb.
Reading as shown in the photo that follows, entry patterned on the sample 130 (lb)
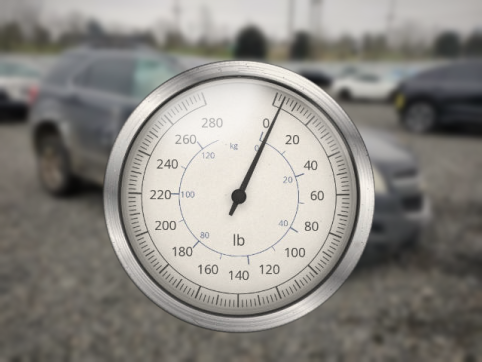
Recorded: 4 (lb)
